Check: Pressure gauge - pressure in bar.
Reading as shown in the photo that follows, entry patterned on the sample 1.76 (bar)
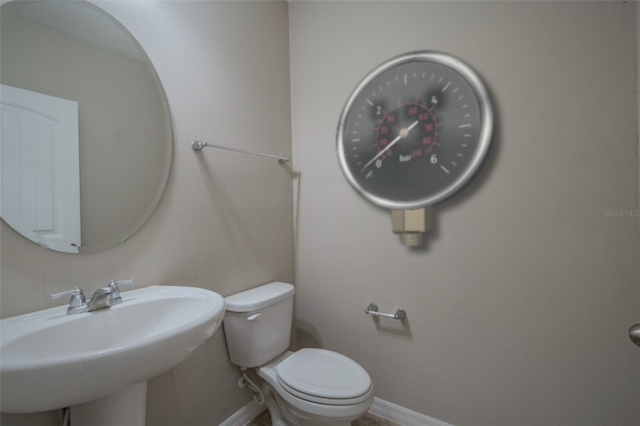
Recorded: 0.2 (bar)
